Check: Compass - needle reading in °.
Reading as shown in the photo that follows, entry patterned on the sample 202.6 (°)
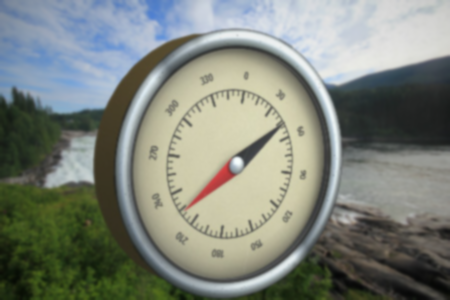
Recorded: 225 (°)
